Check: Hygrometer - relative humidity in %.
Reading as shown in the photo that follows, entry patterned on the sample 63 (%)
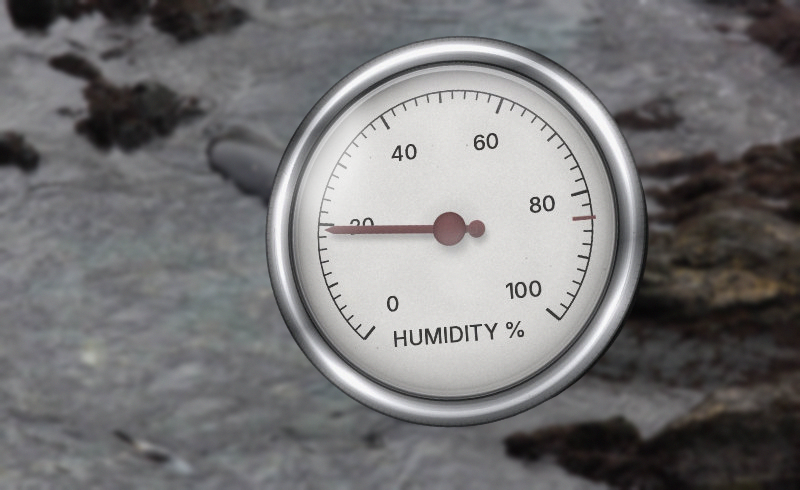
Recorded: 19 (%)
